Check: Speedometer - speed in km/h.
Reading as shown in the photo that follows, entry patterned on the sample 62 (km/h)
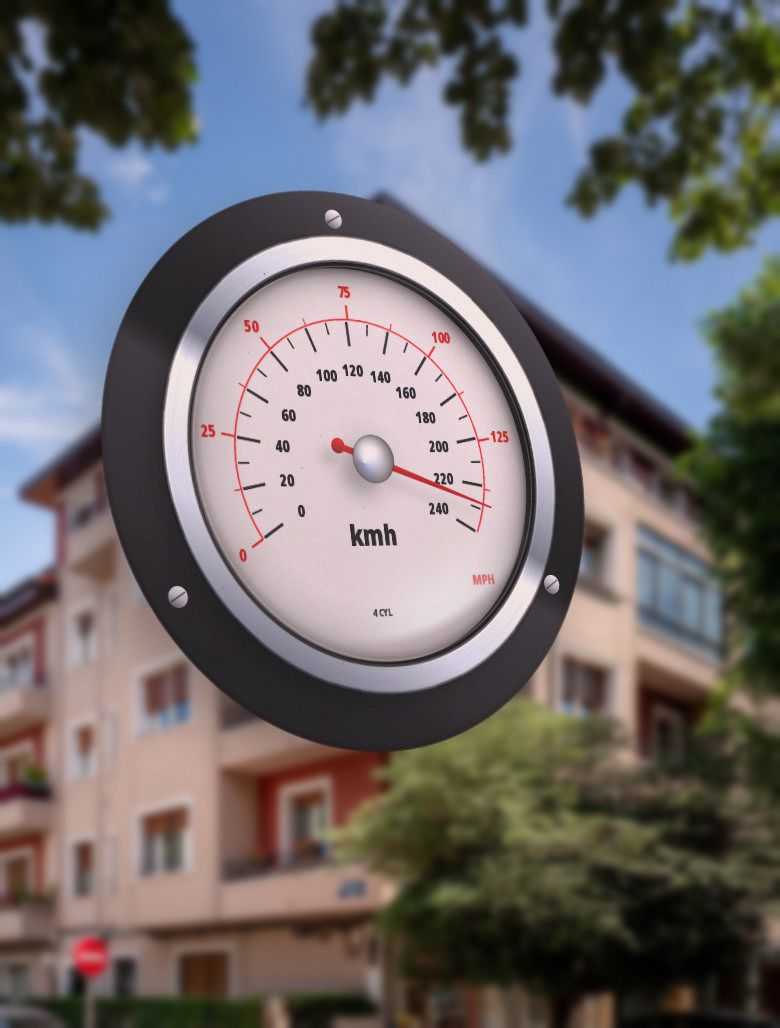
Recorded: 230 (km/h)
